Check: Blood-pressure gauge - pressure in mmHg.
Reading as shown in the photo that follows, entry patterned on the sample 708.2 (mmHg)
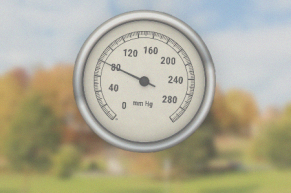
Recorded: 80 (mmHg)
